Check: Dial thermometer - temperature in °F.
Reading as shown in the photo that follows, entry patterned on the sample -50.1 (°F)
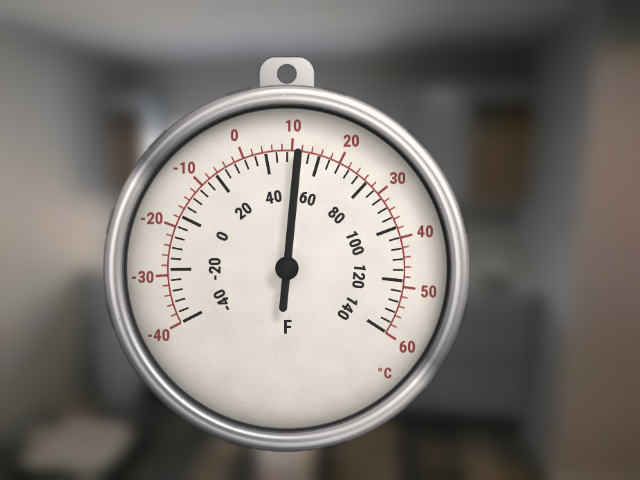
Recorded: 52 (°F)
